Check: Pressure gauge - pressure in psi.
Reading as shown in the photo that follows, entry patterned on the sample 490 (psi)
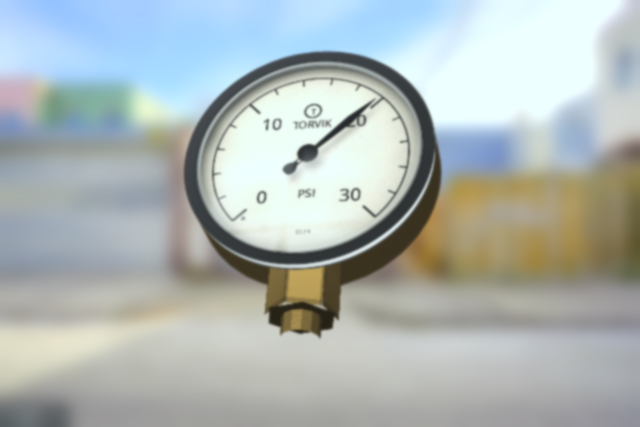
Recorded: 20 (psi)
